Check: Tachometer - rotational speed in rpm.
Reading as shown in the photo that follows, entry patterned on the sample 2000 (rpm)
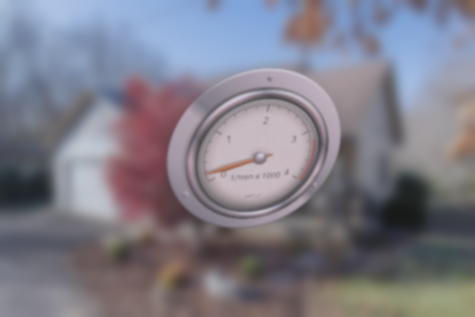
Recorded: 200 (rpm)
